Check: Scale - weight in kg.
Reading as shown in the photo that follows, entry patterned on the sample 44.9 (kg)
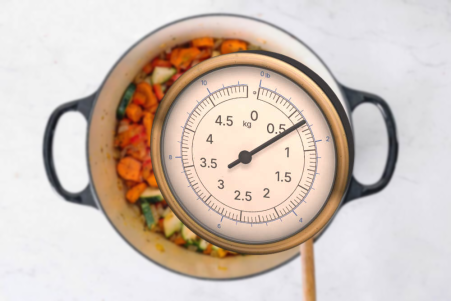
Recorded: 0.65 (kg)
